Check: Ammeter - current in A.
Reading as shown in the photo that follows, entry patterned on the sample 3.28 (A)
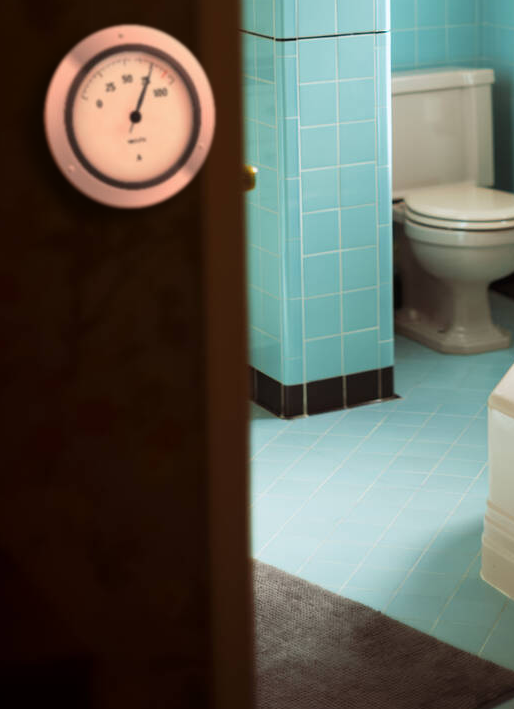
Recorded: 75 (A)
